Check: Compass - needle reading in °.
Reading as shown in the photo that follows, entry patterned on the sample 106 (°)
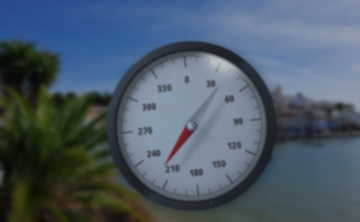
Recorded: 220 (°)
